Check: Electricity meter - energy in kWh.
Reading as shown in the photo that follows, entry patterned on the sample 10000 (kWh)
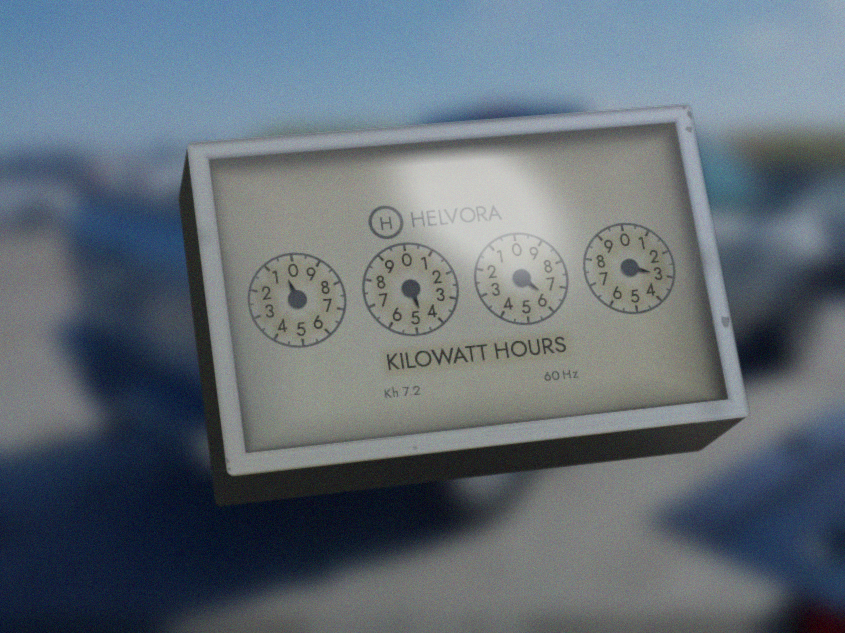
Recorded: 463 (kWh)
